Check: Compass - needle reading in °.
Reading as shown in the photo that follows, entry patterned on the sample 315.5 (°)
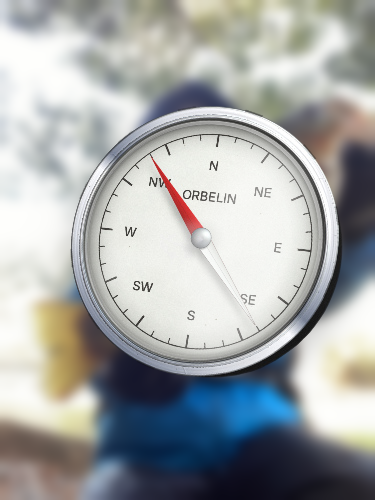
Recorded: 320 (°)
